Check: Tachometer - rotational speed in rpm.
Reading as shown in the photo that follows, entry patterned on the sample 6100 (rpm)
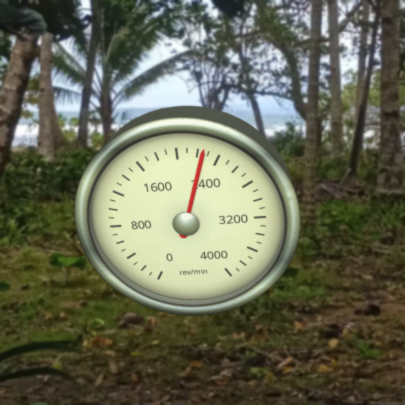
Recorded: 2250 (rpm)
